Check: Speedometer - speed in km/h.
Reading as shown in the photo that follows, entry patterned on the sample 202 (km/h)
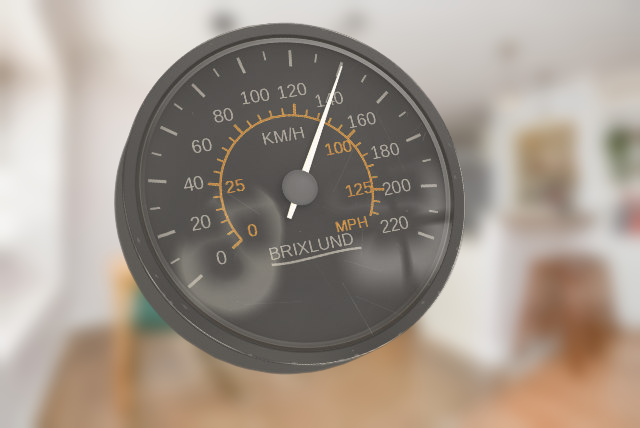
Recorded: 140 (km/h)
